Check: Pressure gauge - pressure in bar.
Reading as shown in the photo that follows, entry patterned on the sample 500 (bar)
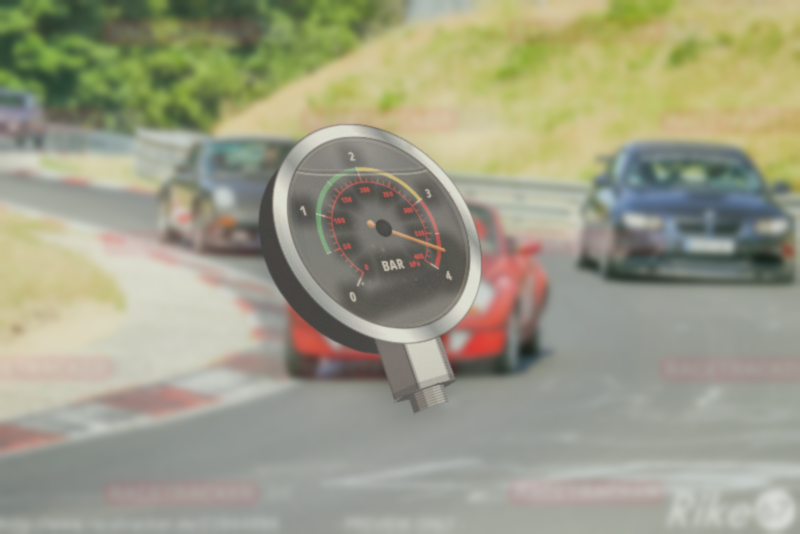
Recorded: 3.75 (bar)
